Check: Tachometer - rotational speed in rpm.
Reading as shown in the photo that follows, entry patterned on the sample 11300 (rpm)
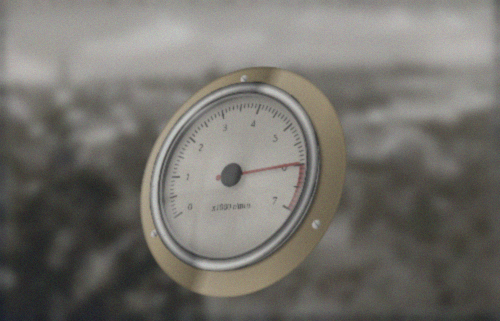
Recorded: 6000 (rpm)
